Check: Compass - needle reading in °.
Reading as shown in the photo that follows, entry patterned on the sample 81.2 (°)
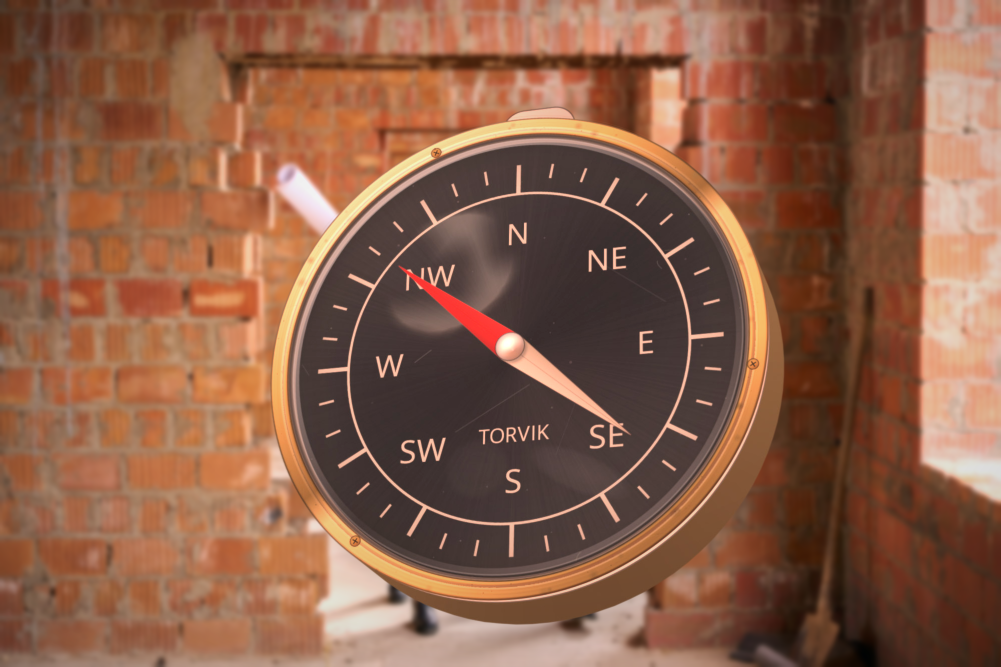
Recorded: 310 (°)
